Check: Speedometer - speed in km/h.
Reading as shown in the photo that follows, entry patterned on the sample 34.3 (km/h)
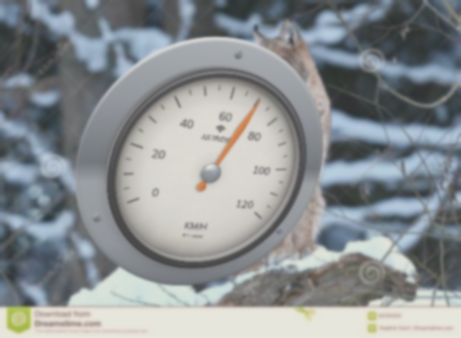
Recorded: 70 (km/h)
